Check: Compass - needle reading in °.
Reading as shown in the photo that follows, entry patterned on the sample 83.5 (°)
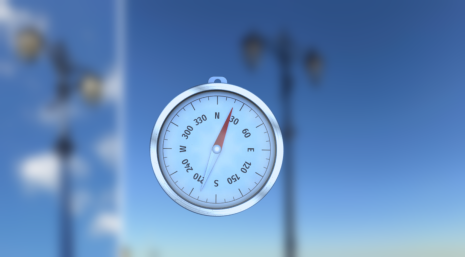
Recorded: 20 (°)
